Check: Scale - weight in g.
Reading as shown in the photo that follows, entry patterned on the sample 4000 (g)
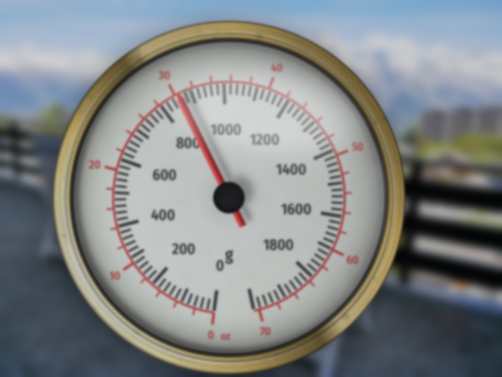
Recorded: 860 (g)
